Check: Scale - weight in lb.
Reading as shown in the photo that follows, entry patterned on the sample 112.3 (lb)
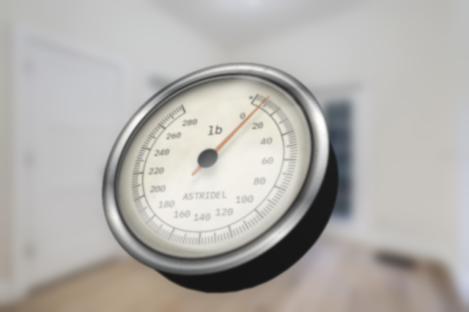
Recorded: 10 (lb)
